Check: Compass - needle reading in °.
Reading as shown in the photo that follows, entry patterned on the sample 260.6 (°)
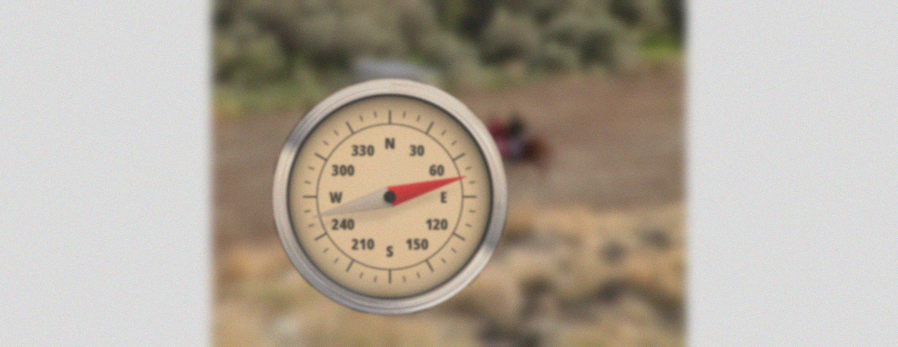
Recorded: 75 (°)
